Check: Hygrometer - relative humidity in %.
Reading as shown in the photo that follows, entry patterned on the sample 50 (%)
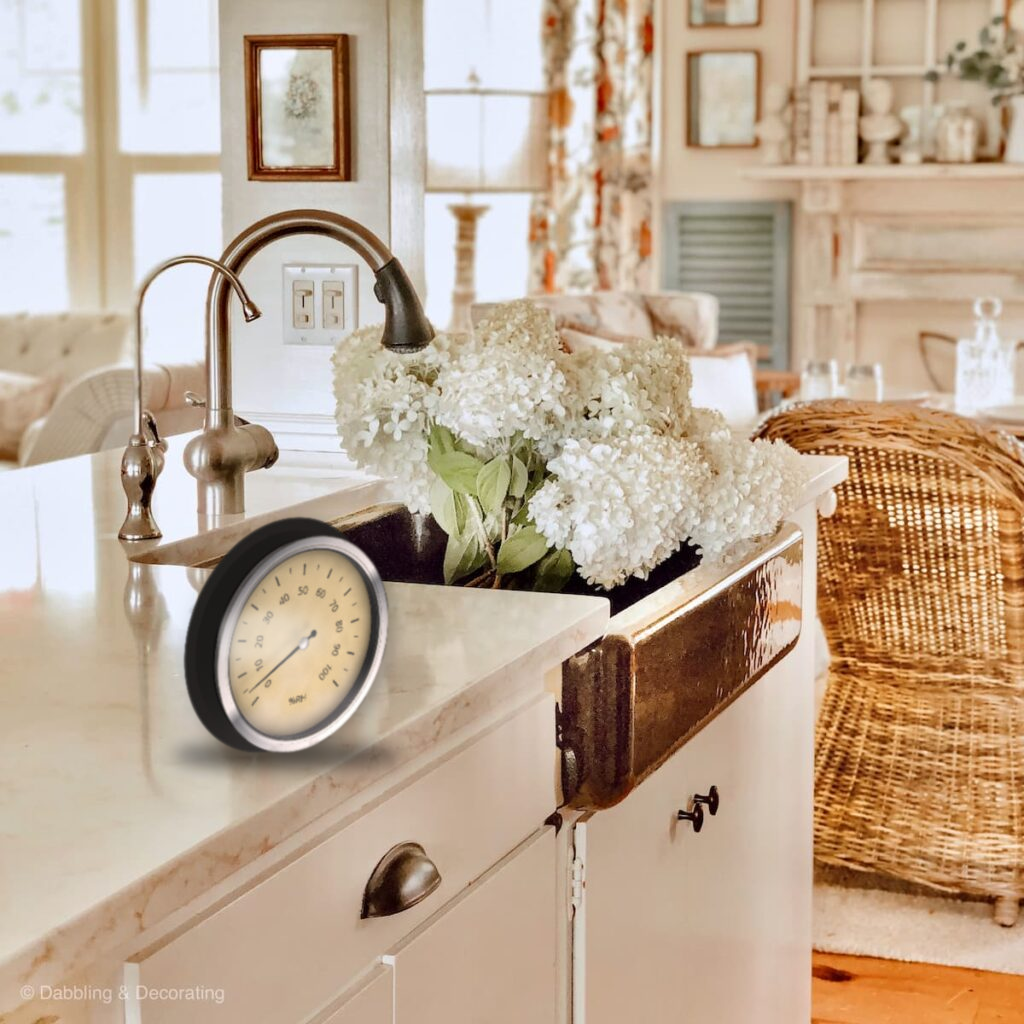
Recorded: 5 (%)
